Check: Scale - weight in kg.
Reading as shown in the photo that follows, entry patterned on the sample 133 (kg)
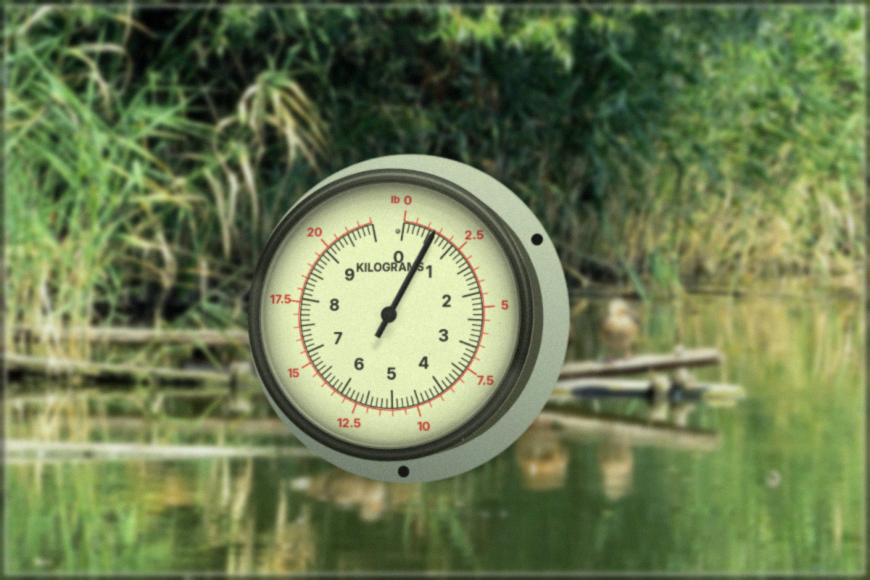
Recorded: 0.6 (kg)
